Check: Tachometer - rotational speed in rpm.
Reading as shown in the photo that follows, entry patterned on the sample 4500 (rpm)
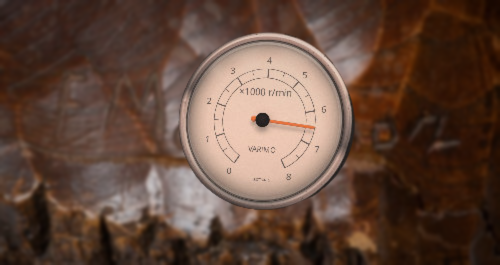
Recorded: 6500 (rpm)
